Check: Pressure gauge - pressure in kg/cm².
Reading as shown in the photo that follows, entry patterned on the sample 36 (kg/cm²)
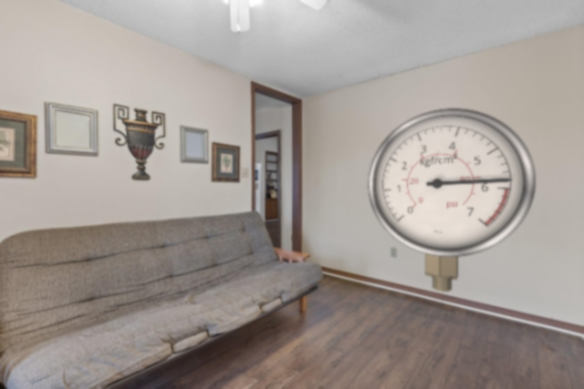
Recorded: 5.8 (kg/cm²)
